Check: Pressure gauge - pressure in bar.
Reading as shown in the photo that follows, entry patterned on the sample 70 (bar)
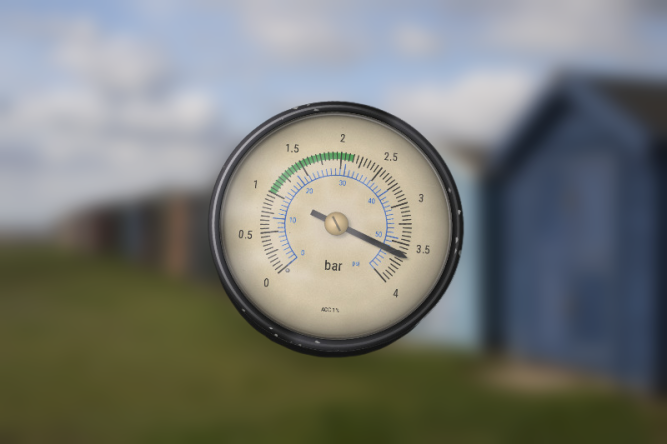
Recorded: 3.65 (bar)
